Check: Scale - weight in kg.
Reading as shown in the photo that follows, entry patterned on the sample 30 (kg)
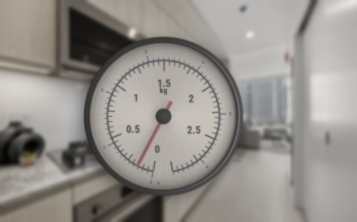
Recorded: 0.15 (kg)
